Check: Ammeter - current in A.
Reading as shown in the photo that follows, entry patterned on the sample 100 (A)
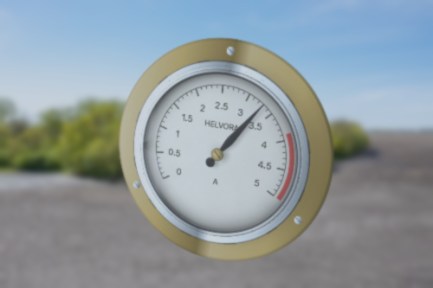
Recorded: 3.3 (A)
